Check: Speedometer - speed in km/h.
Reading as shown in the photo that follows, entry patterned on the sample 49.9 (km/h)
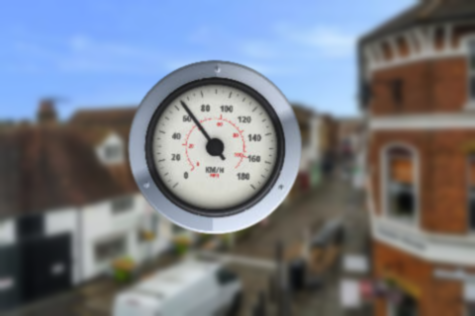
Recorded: 65 (km/h)
